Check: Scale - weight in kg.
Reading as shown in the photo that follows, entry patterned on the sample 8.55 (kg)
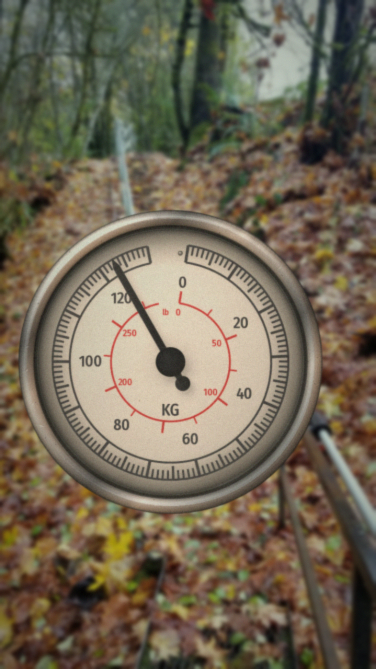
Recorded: 123 (kg)
